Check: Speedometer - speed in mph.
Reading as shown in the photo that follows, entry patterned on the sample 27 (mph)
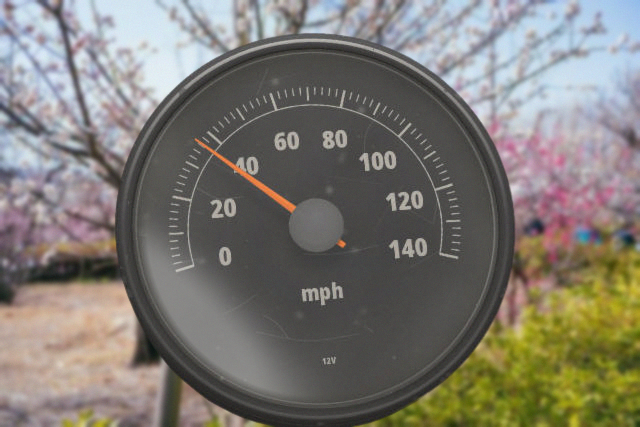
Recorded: 36 (mph)
